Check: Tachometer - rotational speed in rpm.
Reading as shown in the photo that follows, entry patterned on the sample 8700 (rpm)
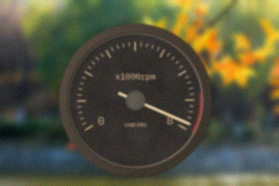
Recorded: 7800 (rpm)
